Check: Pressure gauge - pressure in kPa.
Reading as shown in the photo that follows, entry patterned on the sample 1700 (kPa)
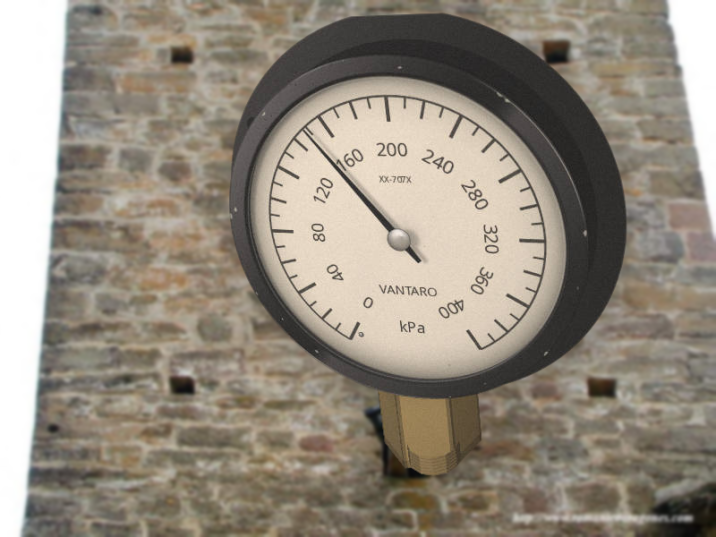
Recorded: 150 (kPa)
